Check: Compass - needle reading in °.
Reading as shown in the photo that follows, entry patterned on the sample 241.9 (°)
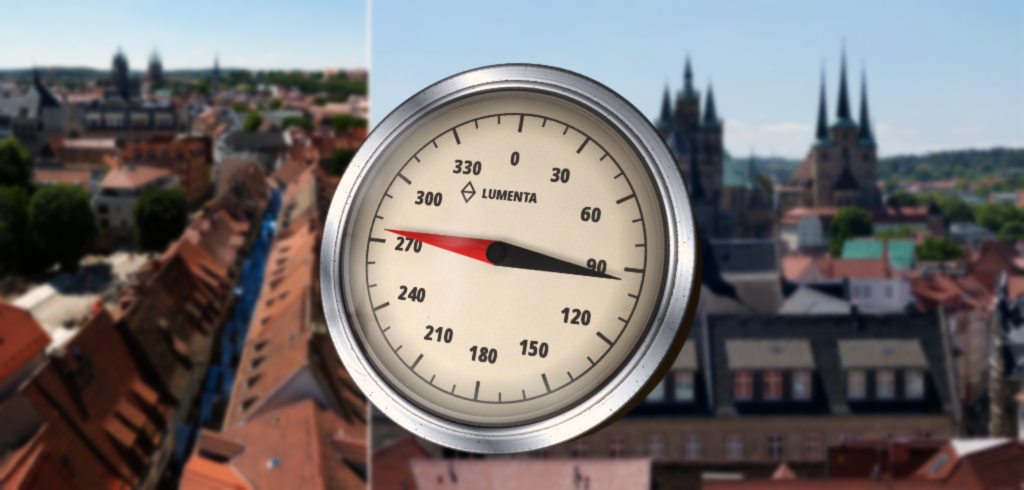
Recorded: 275 (°)
